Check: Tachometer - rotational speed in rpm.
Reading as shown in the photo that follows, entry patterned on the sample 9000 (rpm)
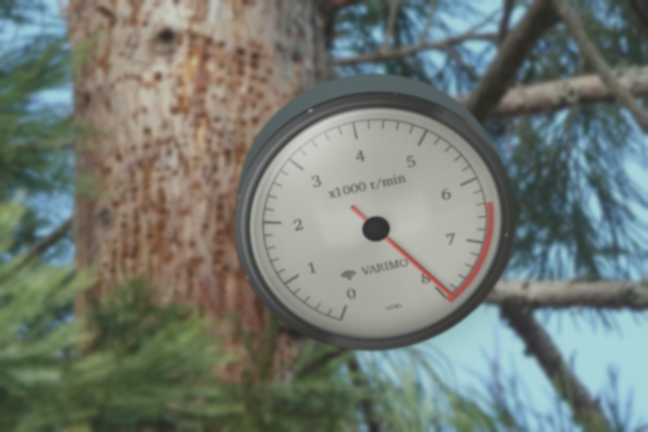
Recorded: 7900 (rpm)
